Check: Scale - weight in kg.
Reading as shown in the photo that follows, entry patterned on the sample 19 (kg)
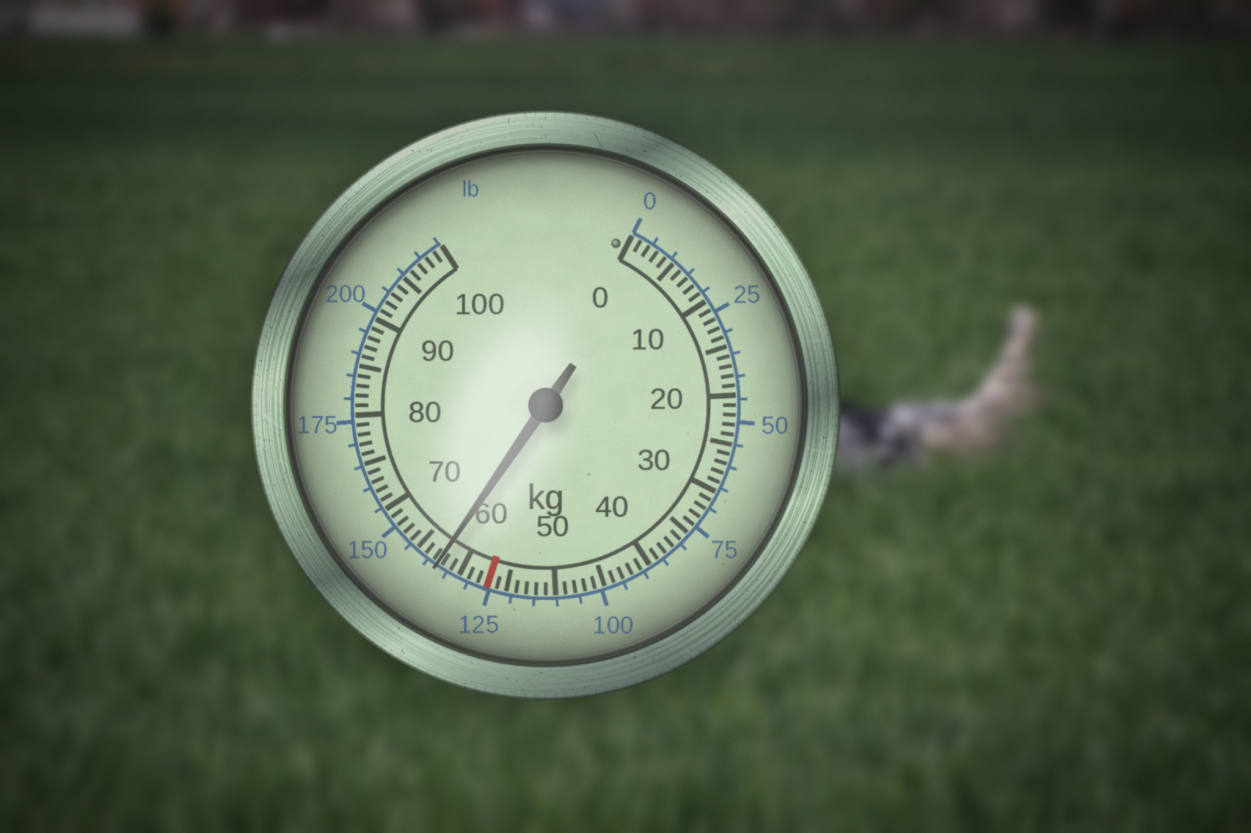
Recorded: 62.5 (kg)
